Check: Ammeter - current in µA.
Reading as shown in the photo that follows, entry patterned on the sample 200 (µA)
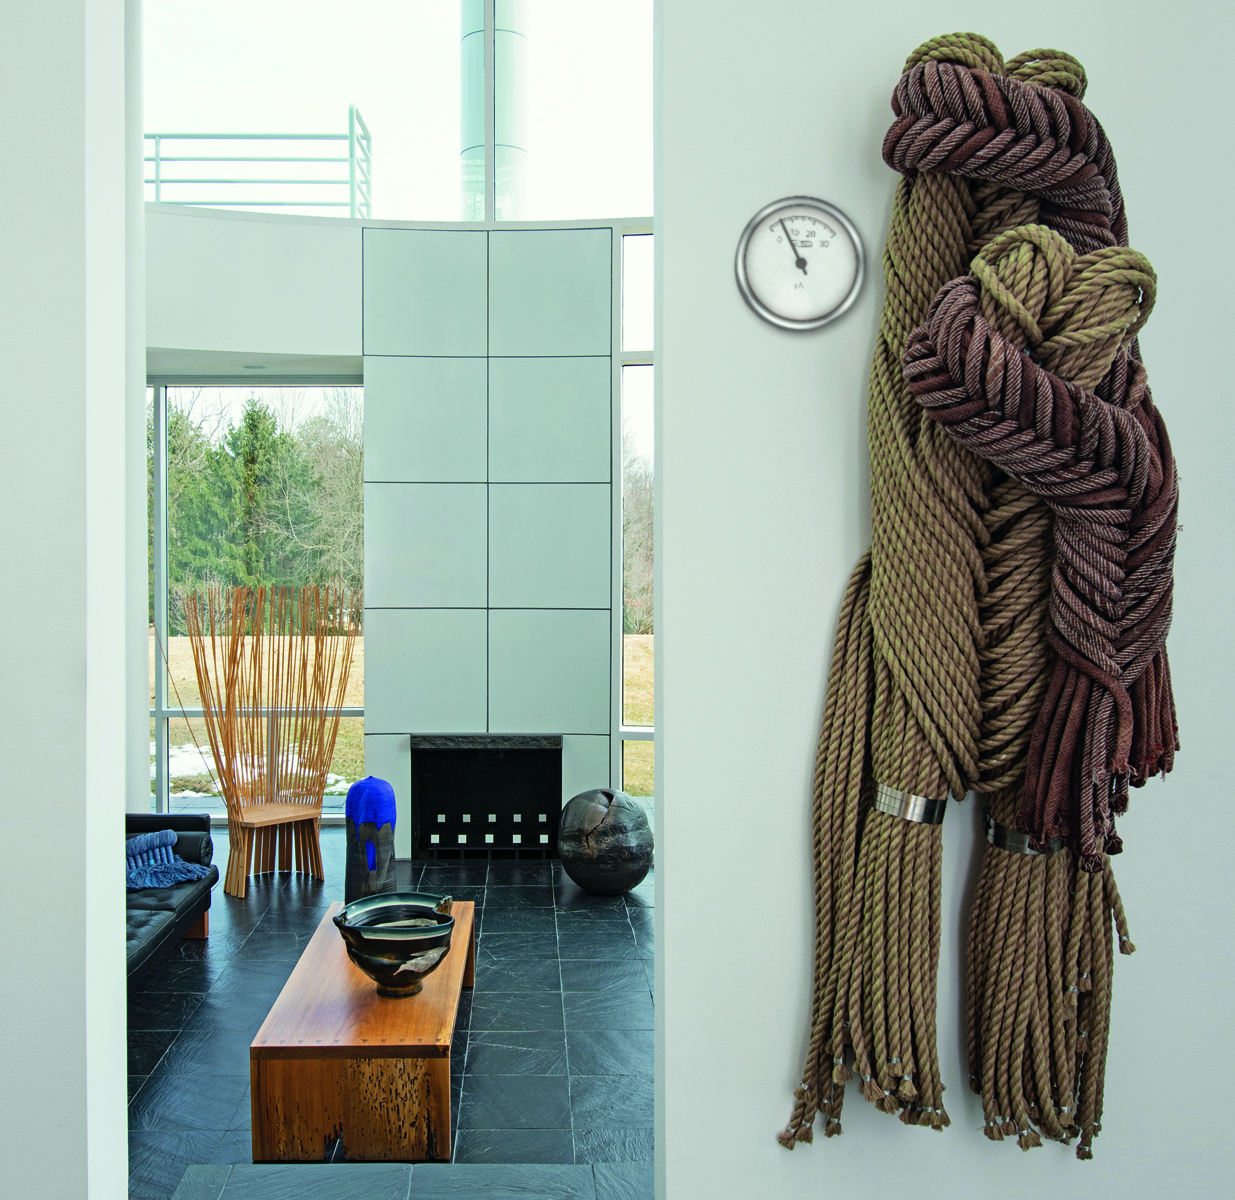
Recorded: 5 (µA)
